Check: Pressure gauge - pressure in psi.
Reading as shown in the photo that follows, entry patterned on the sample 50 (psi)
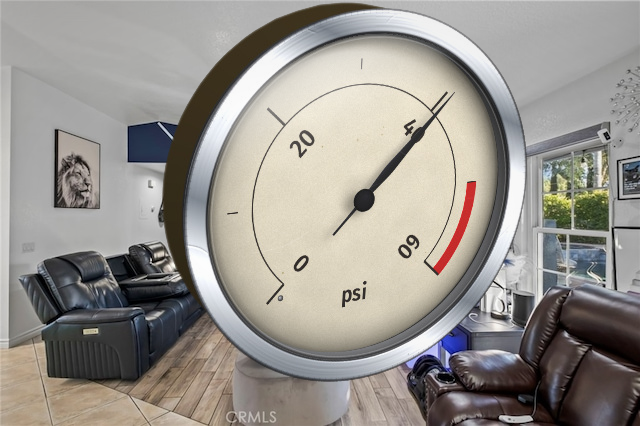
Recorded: 40 (psi)
